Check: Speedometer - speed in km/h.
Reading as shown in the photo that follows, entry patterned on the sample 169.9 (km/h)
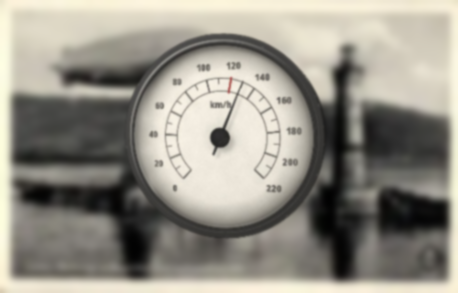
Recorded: 130 (km/h)
